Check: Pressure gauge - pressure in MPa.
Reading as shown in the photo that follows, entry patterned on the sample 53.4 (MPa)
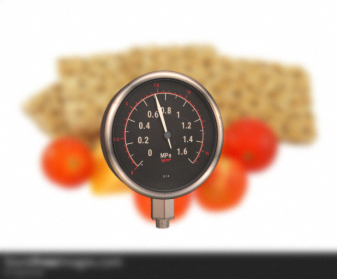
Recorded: 0.7 (MPa)
